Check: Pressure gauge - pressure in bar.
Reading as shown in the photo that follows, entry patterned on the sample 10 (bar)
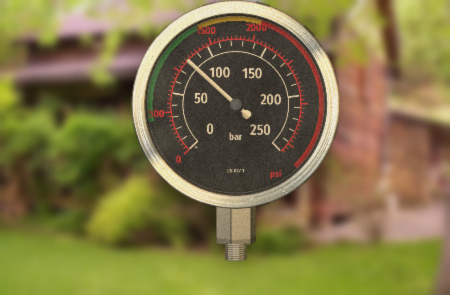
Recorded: 80 (bar)
